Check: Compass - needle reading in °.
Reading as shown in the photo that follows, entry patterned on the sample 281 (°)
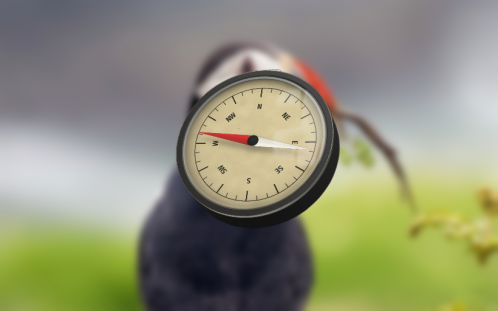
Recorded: 280 (°)
